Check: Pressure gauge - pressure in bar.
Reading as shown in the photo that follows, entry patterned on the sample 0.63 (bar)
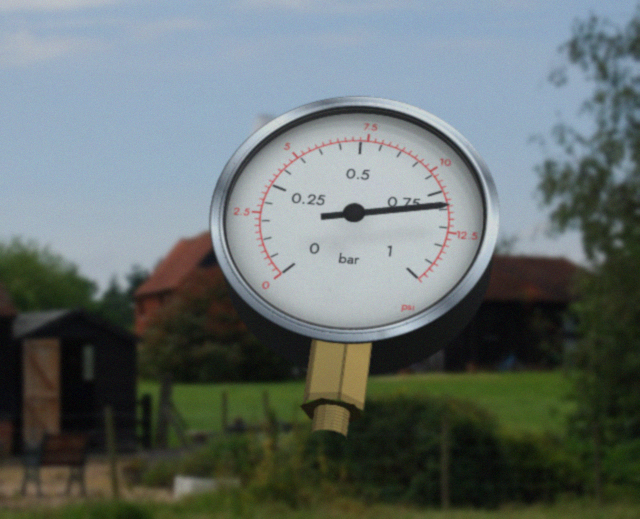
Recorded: 0.8 (bar)
